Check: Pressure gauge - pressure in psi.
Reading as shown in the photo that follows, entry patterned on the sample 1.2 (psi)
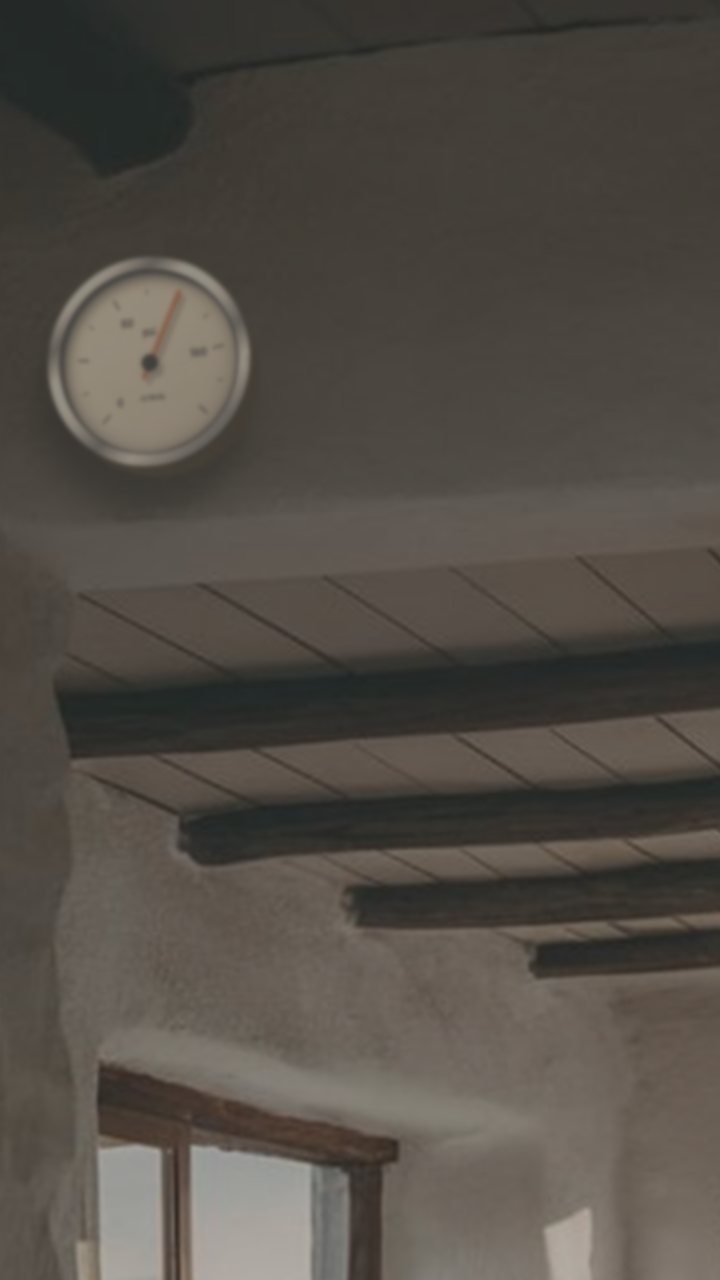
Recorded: 120 (psi)
